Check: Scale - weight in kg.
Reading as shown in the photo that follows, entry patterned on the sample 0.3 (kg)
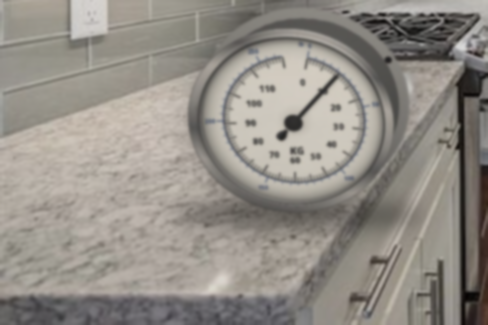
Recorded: 10 (kg)
